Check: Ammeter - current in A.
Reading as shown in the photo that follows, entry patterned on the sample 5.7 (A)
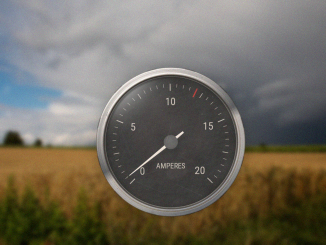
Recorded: 0.5 (A)
